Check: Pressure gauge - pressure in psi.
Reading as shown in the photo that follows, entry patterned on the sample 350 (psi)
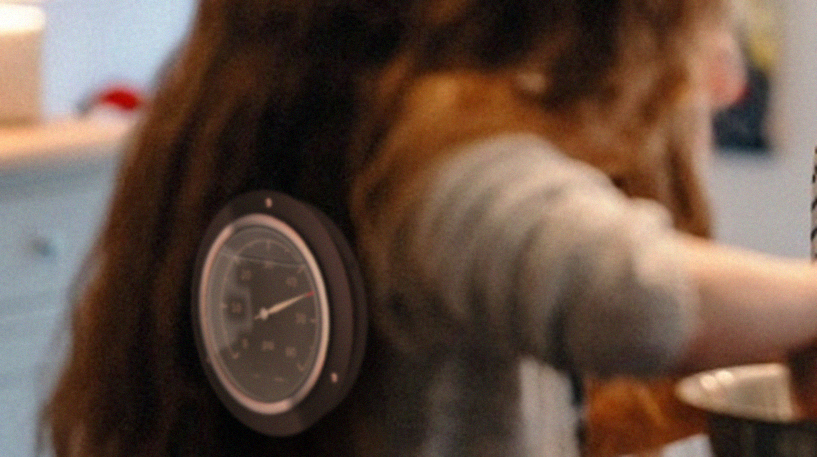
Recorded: 45 (psi)
